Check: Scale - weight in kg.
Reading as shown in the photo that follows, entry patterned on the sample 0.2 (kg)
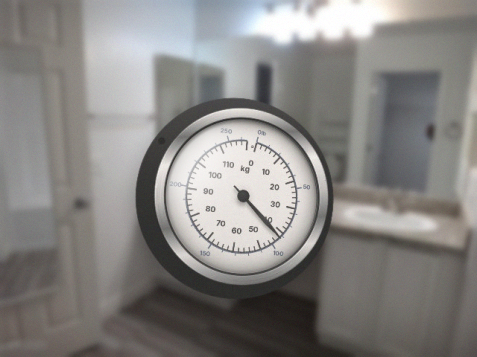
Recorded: 42 (kg)
